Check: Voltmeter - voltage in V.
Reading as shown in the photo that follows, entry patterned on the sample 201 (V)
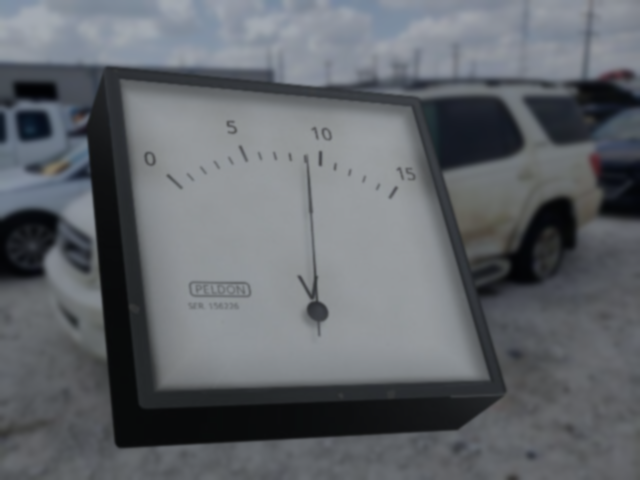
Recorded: 9 (V)
